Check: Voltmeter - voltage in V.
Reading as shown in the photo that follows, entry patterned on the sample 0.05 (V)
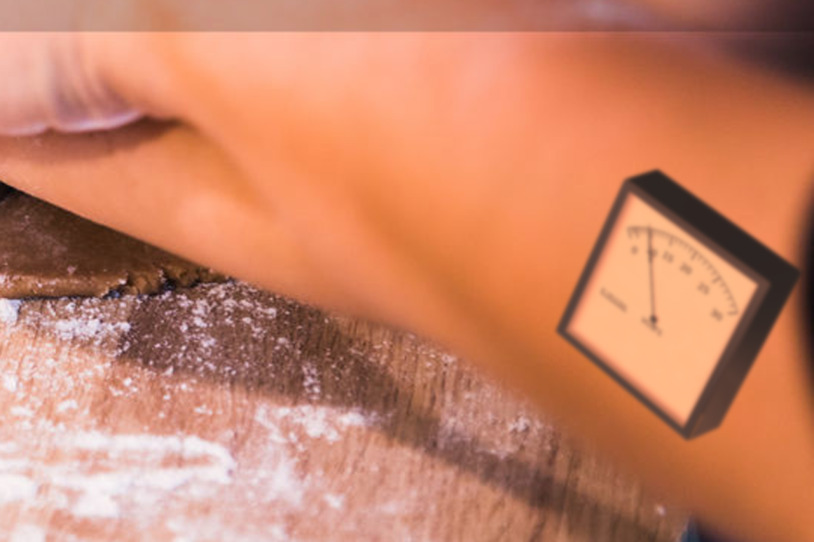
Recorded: 10 (V)
